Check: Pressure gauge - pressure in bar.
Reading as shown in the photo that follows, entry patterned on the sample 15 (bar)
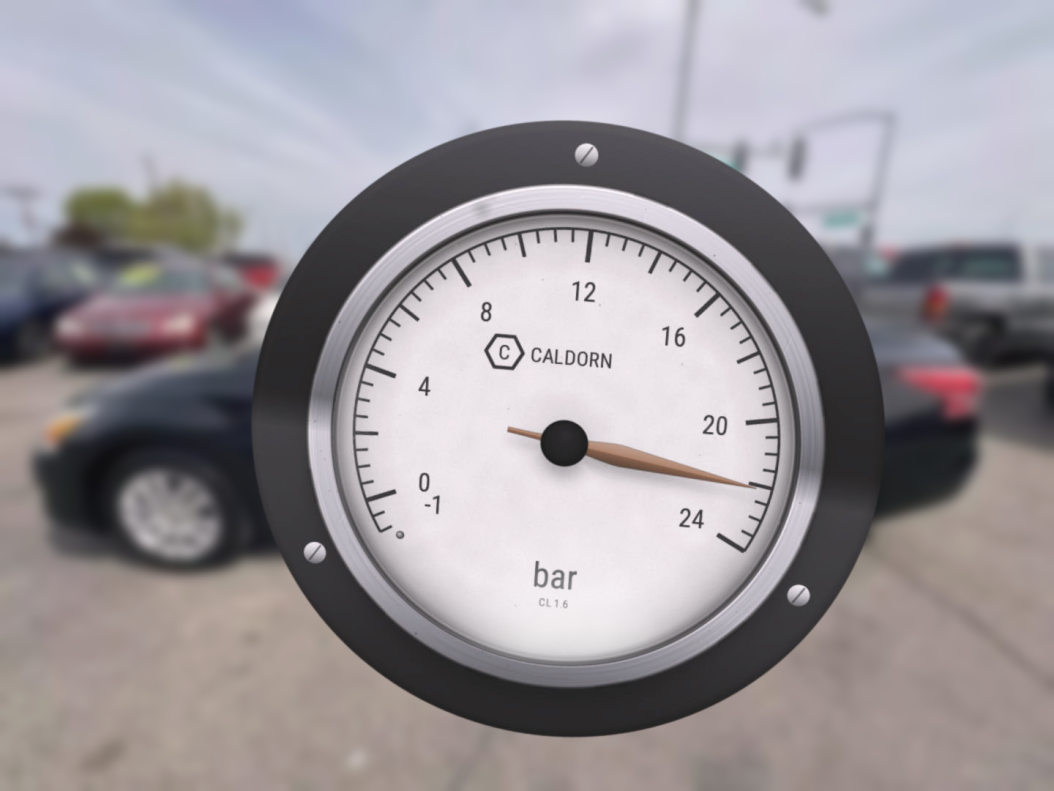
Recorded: 22 (bar)
